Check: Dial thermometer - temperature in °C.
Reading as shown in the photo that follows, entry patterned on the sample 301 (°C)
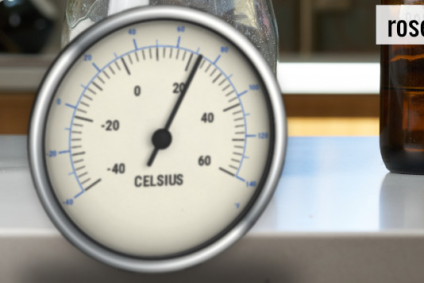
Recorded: 22 (°C)
